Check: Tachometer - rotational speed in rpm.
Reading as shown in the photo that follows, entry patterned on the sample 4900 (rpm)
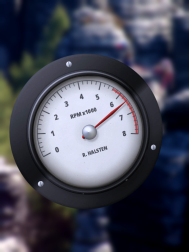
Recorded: 6400 (rpm)
